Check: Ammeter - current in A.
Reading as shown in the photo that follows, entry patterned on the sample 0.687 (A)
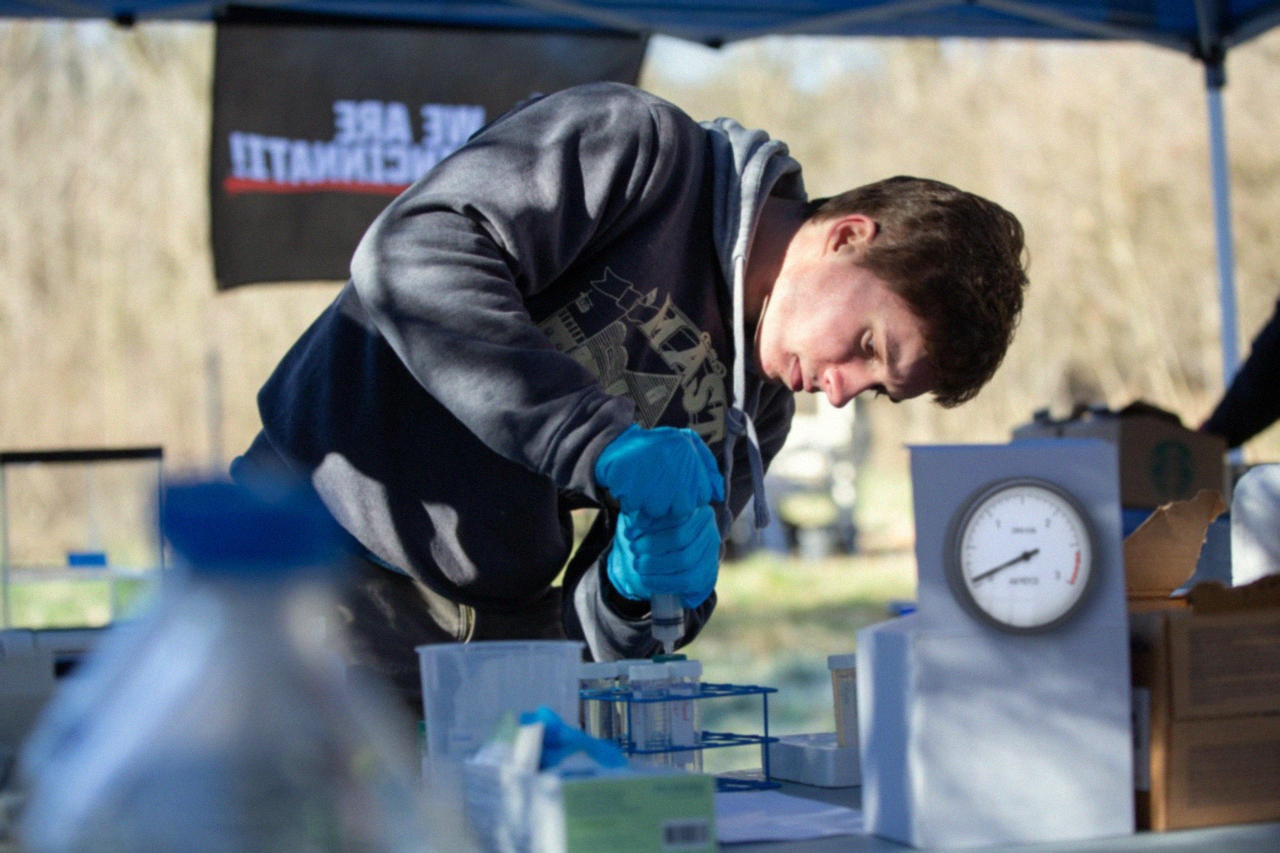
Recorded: 0.1 (A)
